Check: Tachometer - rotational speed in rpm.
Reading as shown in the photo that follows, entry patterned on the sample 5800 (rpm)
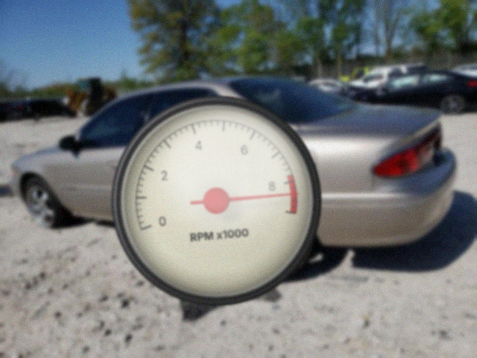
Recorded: 8400 (rpm)
